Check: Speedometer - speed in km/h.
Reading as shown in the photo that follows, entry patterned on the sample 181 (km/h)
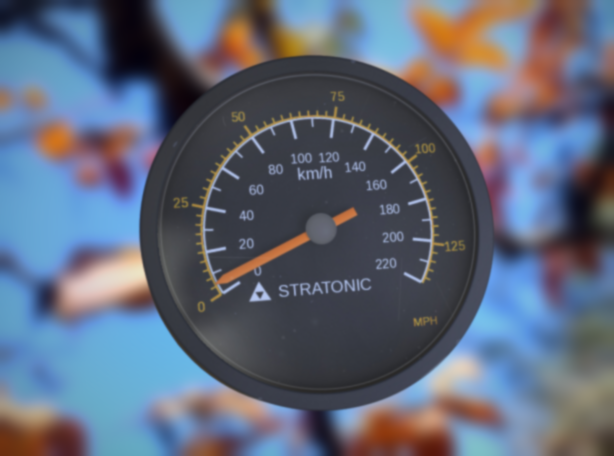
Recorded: 5 (km/h)
